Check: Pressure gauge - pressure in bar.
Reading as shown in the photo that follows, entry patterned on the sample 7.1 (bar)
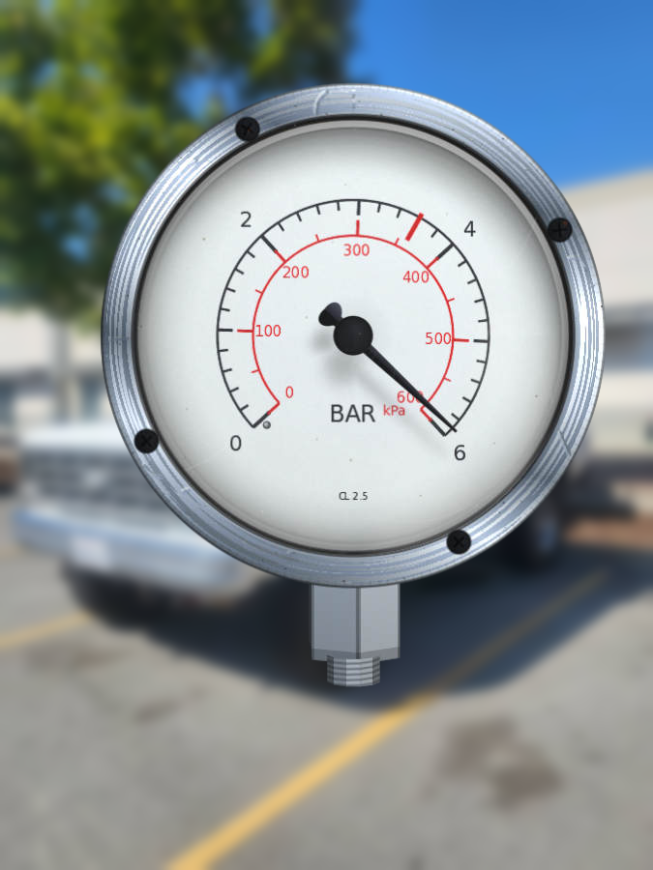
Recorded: 5.9 (bar)
